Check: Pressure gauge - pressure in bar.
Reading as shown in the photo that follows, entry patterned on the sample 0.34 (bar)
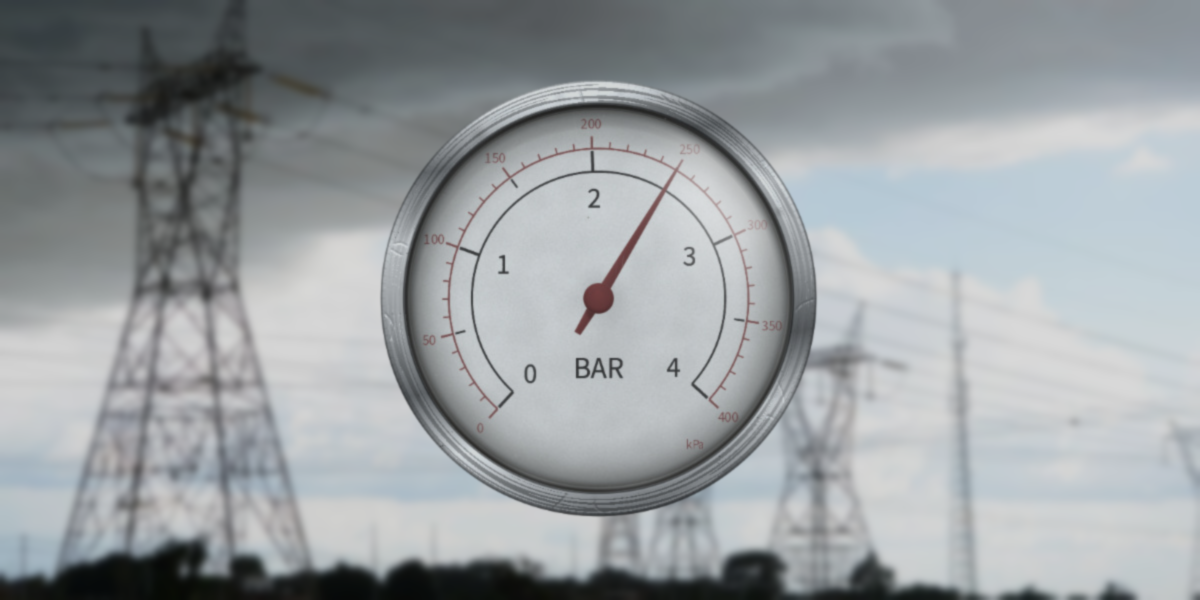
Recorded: 2.5 (bar)
